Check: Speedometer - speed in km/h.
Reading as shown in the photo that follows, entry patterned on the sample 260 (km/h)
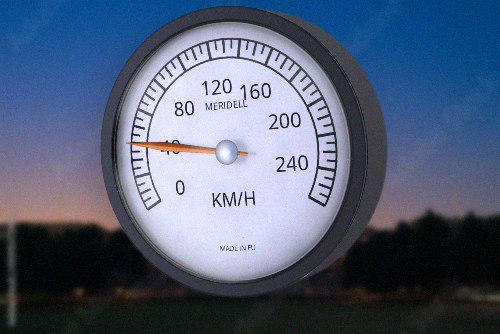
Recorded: 40 (km/h)
